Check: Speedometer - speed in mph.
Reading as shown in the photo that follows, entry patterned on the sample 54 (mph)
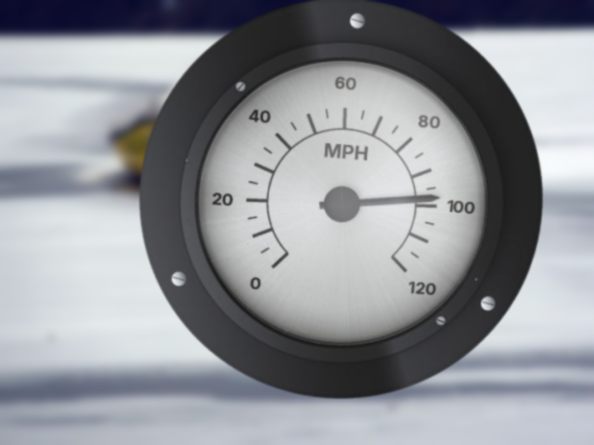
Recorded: 97.5 (mph)
